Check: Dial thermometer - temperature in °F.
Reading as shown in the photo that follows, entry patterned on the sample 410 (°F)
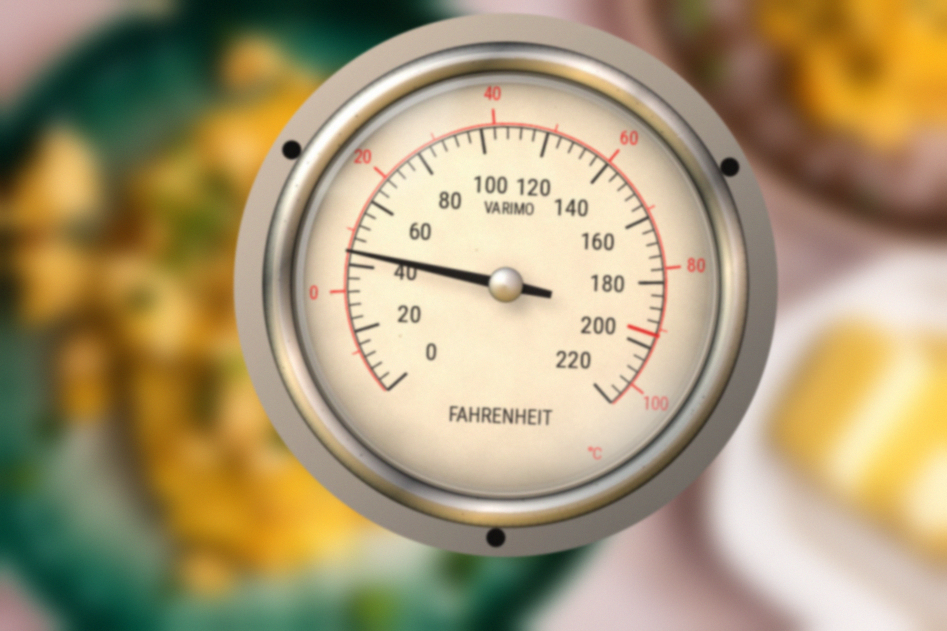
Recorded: 44 (°F)
